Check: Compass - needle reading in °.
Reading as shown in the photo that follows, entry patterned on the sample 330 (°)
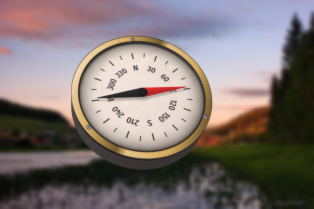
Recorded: 90 (°)
